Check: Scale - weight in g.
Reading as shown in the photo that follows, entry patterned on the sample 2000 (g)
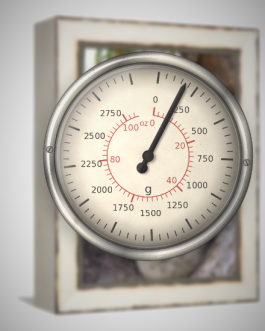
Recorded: 175 (g)
